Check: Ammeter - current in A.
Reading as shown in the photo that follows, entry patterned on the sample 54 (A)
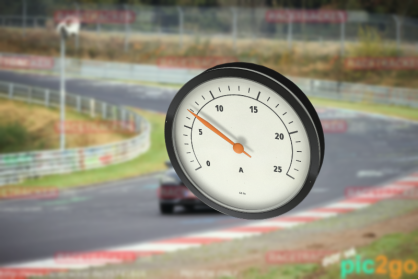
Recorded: 7 (A)
